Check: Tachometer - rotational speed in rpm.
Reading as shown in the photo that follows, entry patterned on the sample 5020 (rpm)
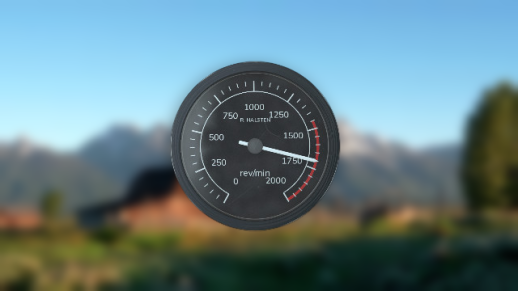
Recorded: 1700 (rpm)
